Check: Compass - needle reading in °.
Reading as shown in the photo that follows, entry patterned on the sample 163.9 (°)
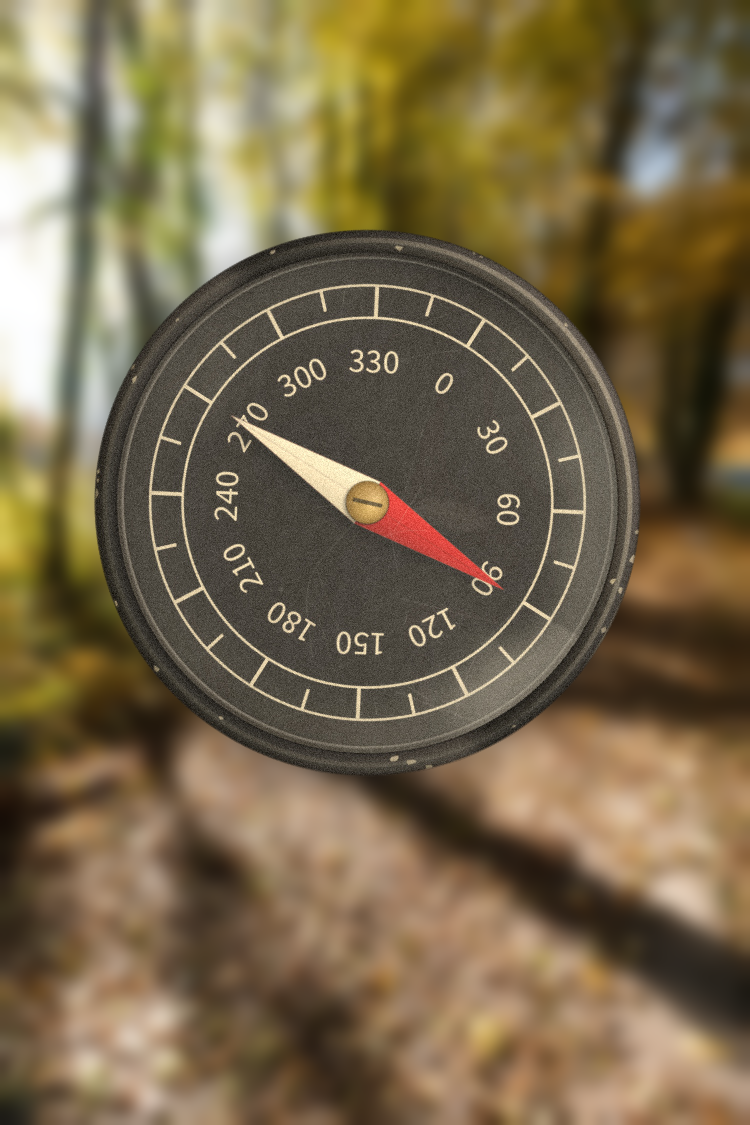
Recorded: 90 (°)
